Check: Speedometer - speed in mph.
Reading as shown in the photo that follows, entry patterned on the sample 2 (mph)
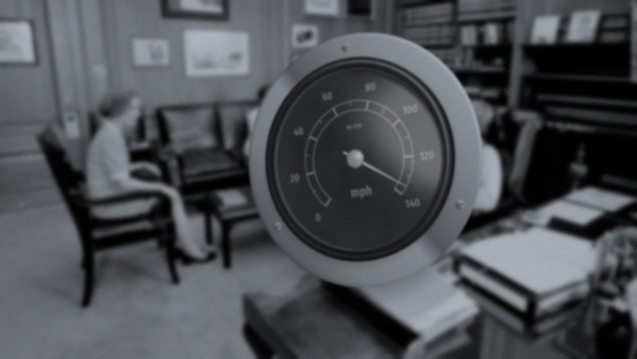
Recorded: 135 (mph)
